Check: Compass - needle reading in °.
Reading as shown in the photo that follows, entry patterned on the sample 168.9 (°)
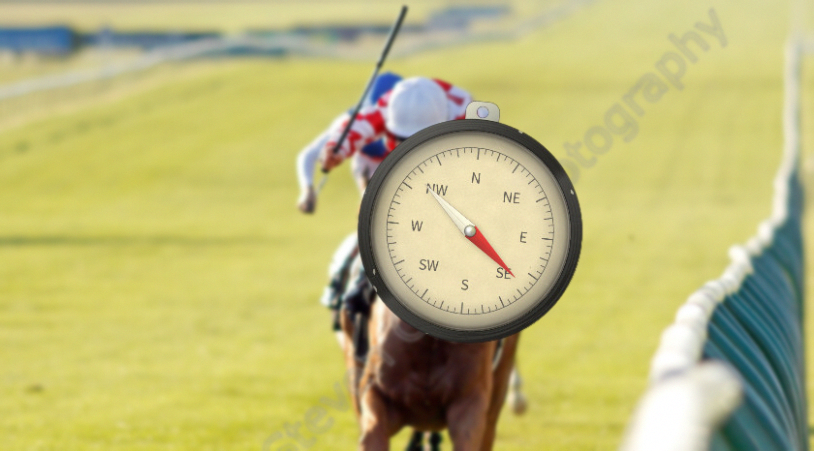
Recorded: 130 (°)
